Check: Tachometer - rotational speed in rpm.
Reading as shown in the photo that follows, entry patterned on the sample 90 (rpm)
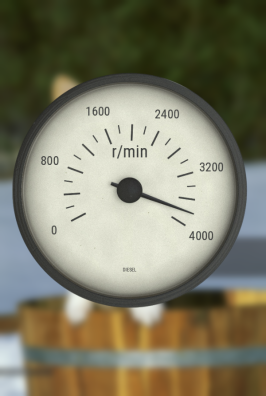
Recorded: 3800 (rpm)
